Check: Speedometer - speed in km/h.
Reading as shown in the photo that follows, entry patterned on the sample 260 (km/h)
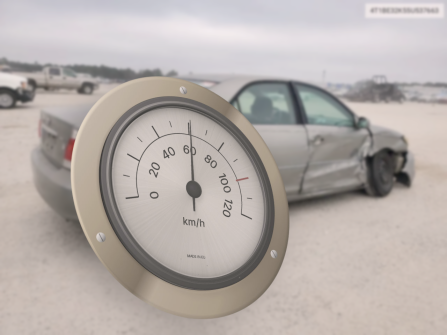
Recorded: 60 (km/h)
